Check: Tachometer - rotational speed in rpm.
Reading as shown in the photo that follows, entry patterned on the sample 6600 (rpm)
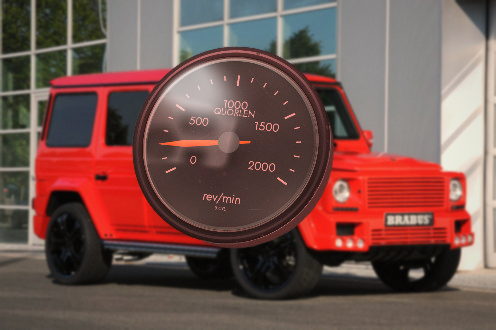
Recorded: 200 (rpm)
